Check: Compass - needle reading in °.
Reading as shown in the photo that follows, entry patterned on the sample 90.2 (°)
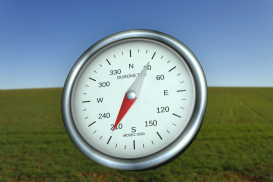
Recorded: 210 (°)
